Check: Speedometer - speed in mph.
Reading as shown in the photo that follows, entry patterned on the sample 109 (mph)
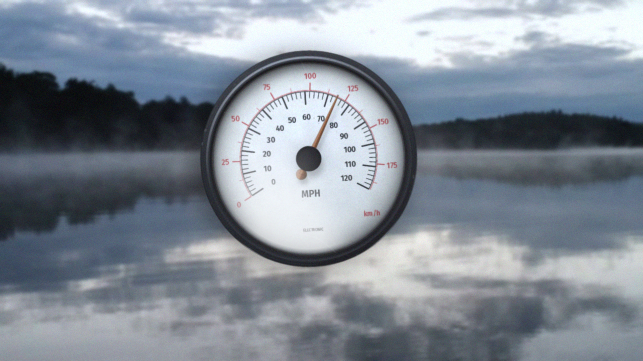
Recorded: 74 (mph)
